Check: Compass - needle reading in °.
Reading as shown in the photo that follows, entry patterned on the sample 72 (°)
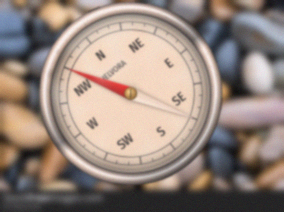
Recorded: 330 (°)
